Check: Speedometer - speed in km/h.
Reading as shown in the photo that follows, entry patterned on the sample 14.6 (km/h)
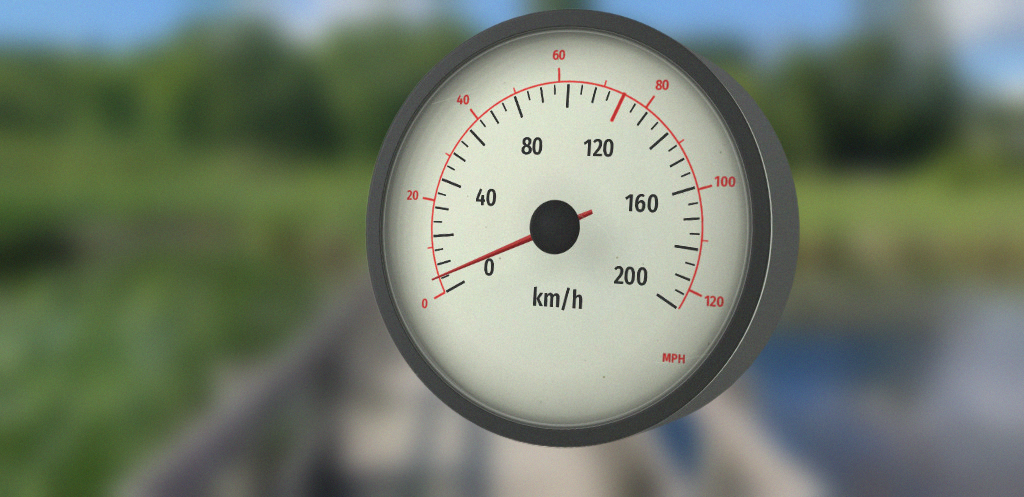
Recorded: 5 (km/h)
